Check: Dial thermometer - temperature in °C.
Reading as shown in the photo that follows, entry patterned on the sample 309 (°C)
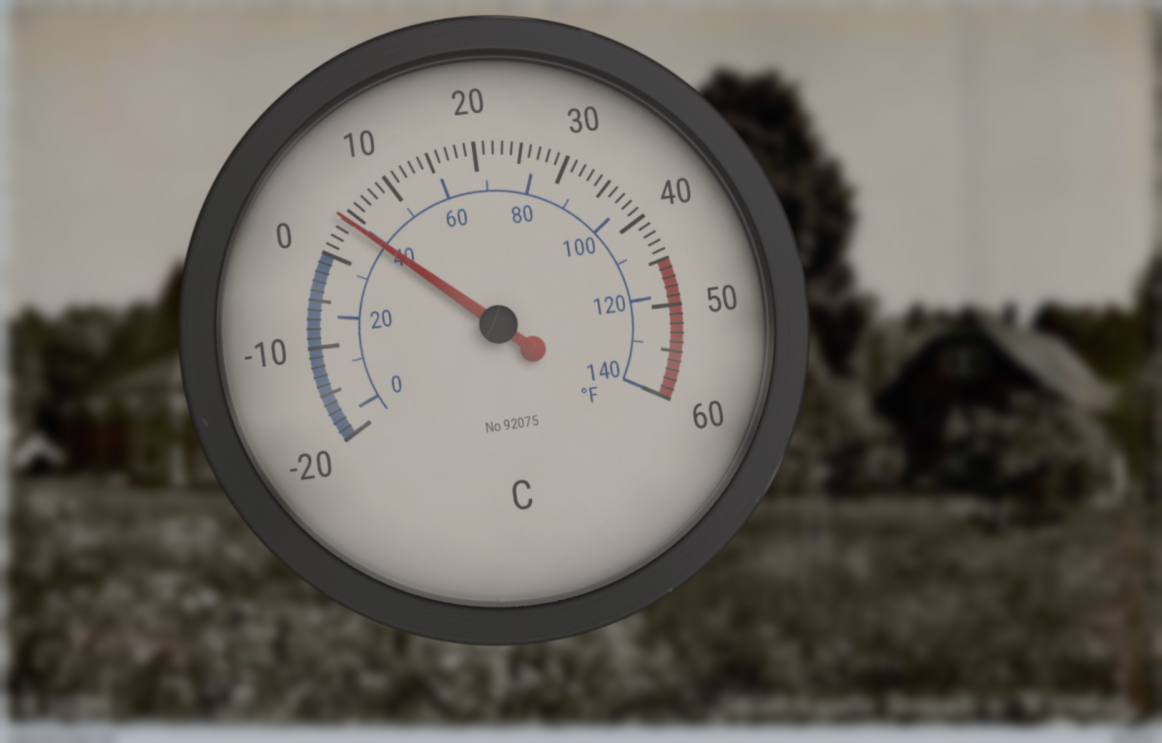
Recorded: 4 (°C)
